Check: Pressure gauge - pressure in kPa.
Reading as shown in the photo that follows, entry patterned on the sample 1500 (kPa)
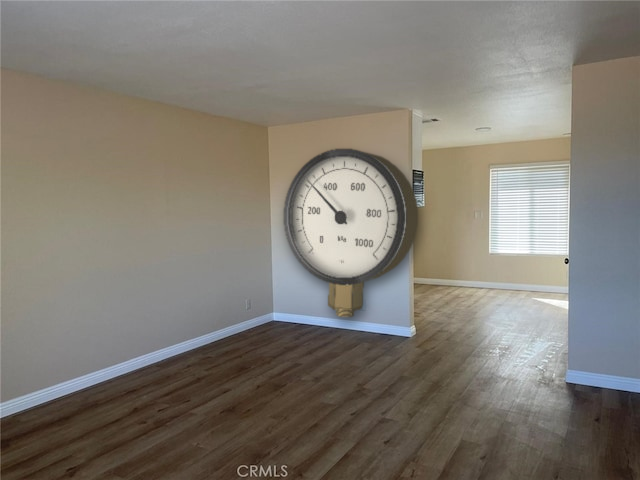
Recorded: 325 (kPa)
